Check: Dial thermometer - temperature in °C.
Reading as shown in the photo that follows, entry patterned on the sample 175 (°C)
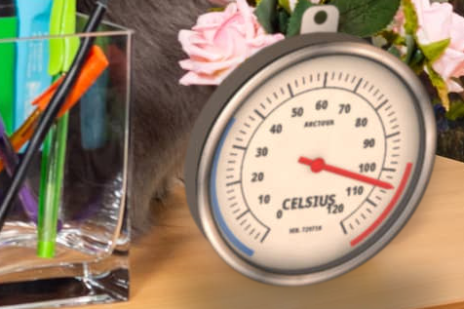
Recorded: 104 (°C)
